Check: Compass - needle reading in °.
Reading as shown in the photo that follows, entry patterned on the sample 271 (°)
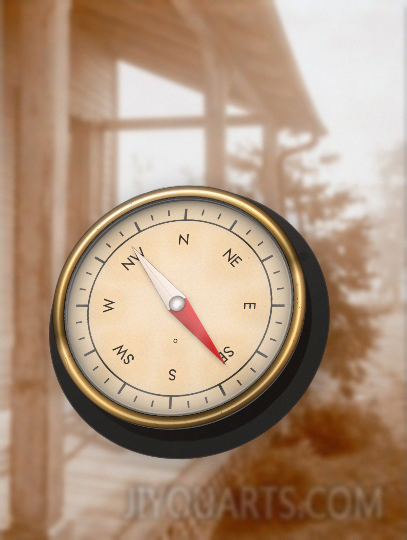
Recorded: 140 (°)
